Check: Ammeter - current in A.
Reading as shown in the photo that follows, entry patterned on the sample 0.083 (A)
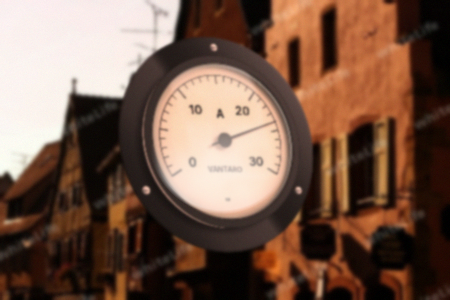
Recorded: 24 (A)
